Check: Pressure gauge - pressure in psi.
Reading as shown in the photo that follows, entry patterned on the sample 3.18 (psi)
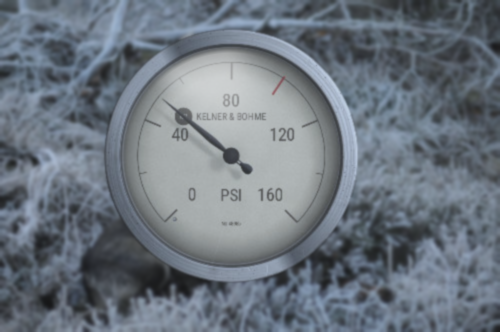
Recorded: 50 (psi)
